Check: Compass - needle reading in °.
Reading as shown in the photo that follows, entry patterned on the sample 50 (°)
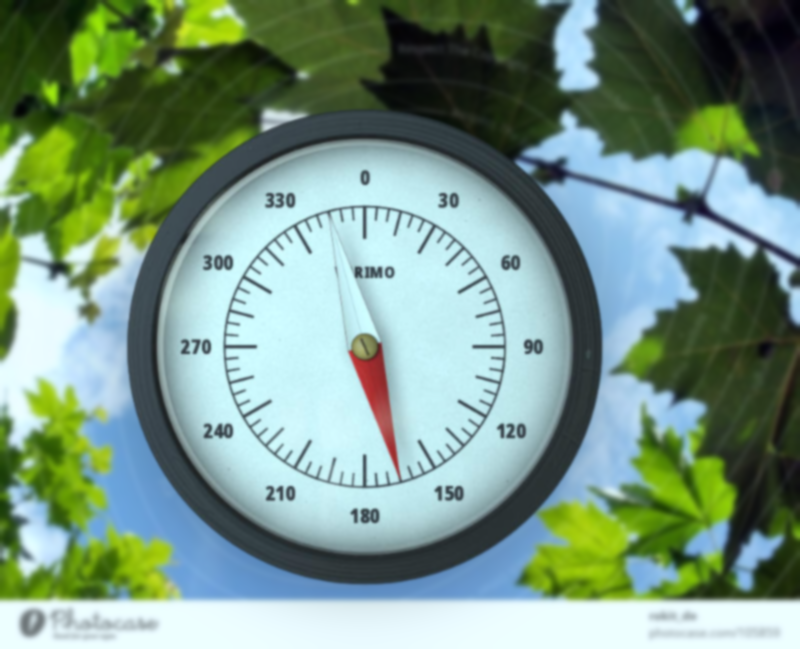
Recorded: 165 (°)
